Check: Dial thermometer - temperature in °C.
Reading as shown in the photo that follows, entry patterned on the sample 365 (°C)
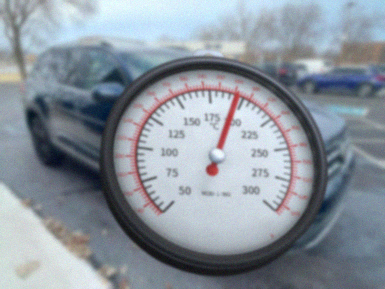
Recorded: 195 (°C)
